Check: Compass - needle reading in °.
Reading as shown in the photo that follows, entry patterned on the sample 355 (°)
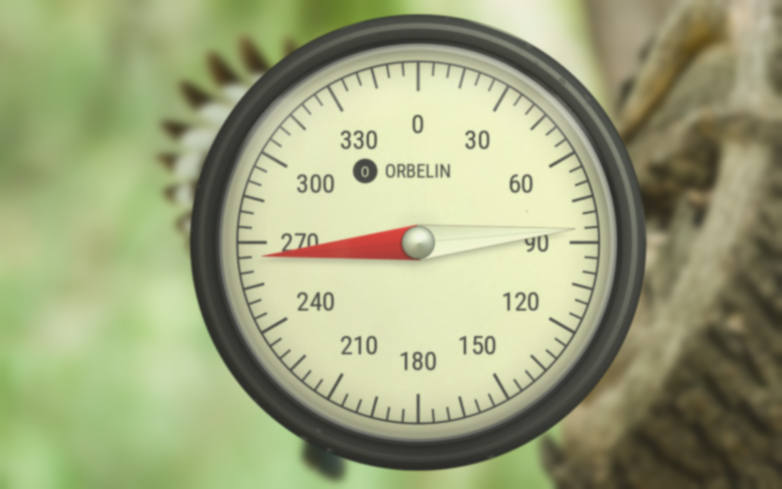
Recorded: 265 (°)
